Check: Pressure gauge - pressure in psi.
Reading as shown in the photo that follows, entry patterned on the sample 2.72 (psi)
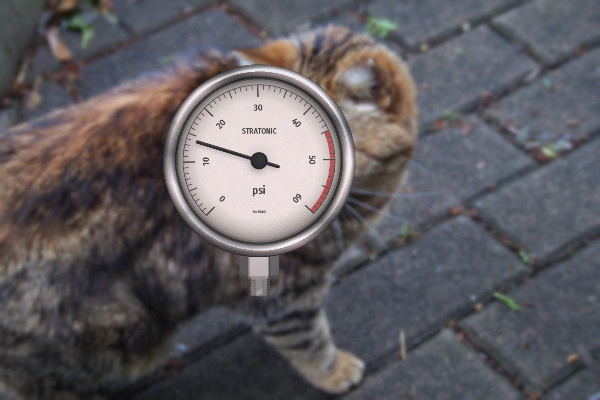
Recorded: 14 (psi)
